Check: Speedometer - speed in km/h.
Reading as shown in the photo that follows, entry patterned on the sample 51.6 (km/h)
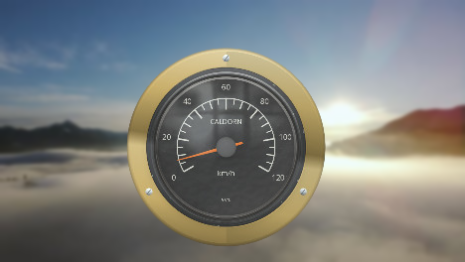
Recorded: 7.5 (km/h)
